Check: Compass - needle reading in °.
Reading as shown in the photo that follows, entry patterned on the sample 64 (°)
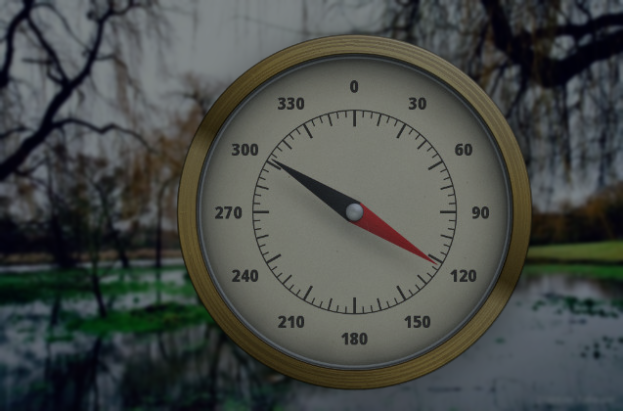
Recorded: 122.5 (°)
